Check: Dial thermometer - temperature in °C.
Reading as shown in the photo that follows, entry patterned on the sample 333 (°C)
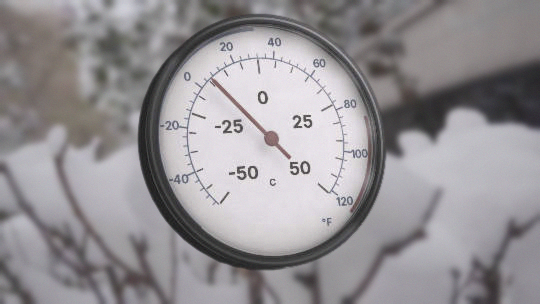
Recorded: -15 (°C)
